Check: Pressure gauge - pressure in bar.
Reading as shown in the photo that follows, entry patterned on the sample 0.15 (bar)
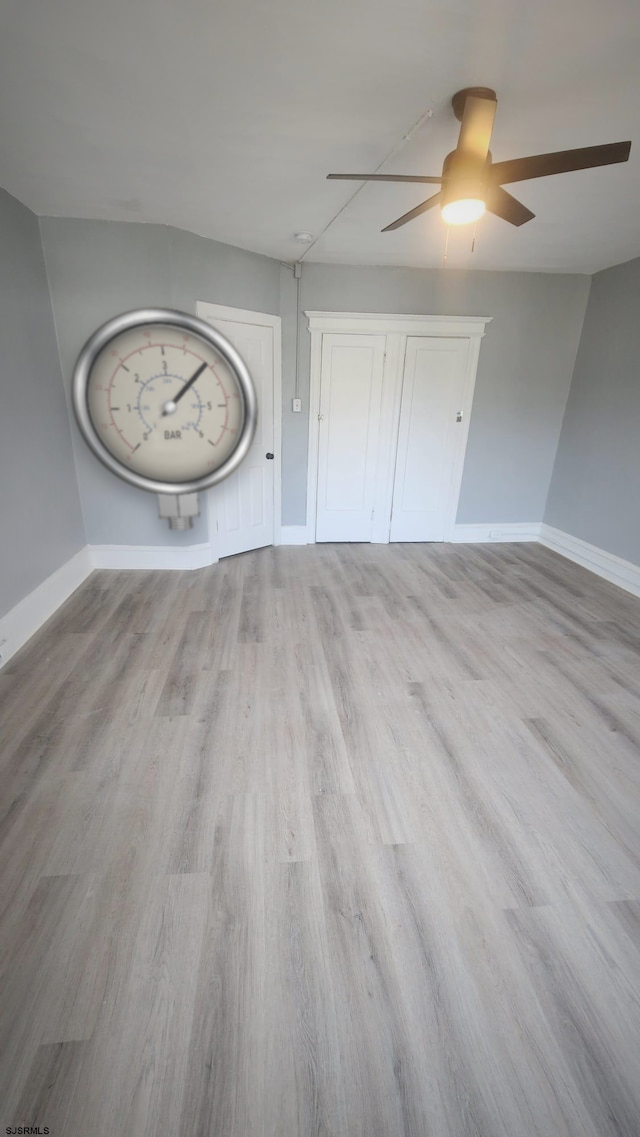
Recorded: 4 (bar)
